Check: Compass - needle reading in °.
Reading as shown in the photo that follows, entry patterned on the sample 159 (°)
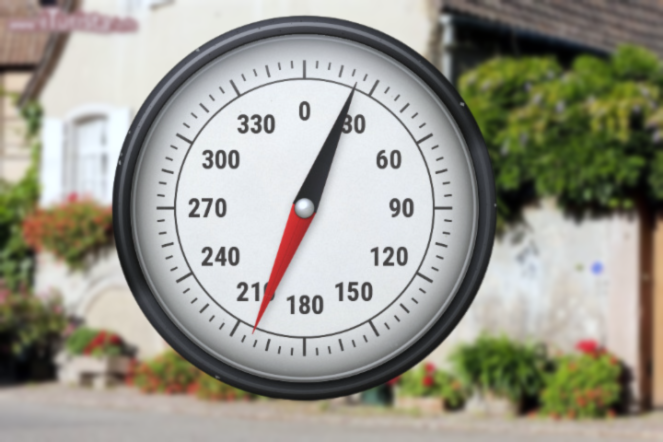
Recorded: 202.5 (°)
